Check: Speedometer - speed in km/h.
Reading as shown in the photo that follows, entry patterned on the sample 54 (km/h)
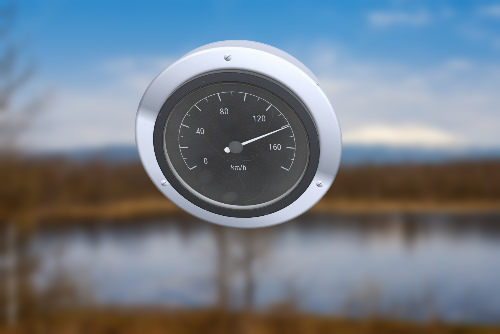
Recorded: 140 (km/h)
